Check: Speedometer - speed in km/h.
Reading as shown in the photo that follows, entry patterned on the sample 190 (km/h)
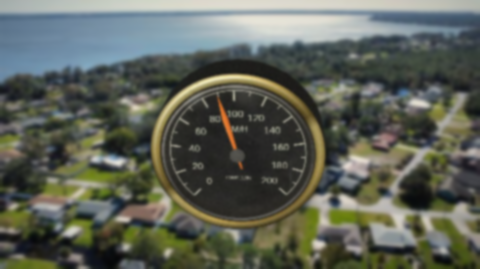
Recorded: 90 (km/h)
